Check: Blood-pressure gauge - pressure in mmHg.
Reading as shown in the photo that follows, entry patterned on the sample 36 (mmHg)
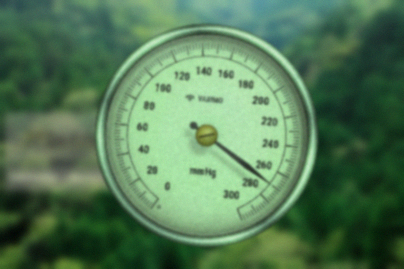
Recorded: 270 (mmHg)
